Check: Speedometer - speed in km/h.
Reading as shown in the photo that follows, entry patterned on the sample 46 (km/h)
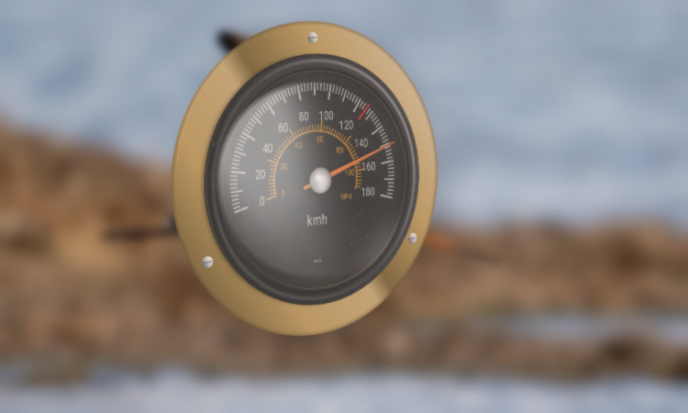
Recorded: 150 (km/h)
